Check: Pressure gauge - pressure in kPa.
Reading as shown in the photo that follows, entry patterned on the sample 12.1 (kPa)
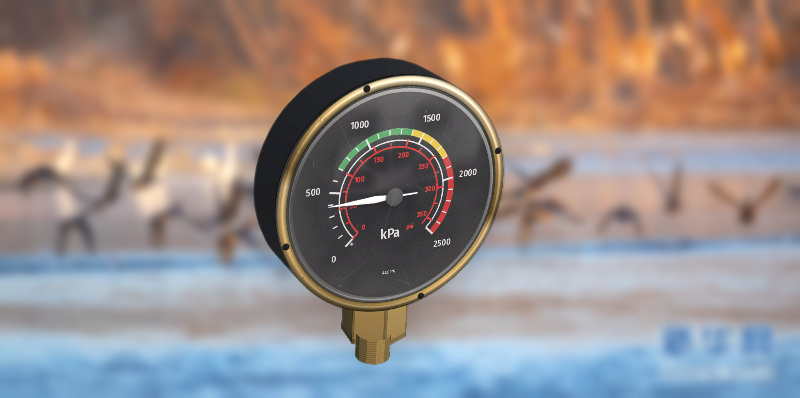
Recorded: 400 (kPa)
